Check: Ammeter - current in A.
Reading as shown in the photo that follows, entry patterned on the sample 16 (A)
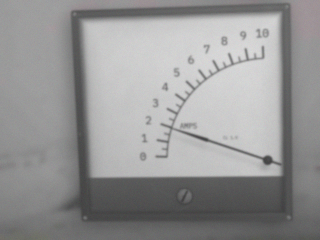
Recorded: 2 (A)
